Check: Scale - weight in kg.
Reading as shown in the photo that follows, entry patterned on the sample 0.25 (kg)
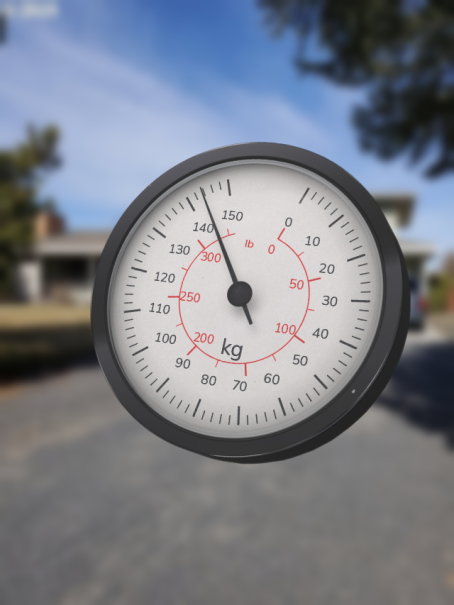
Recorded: 144 (kg)
